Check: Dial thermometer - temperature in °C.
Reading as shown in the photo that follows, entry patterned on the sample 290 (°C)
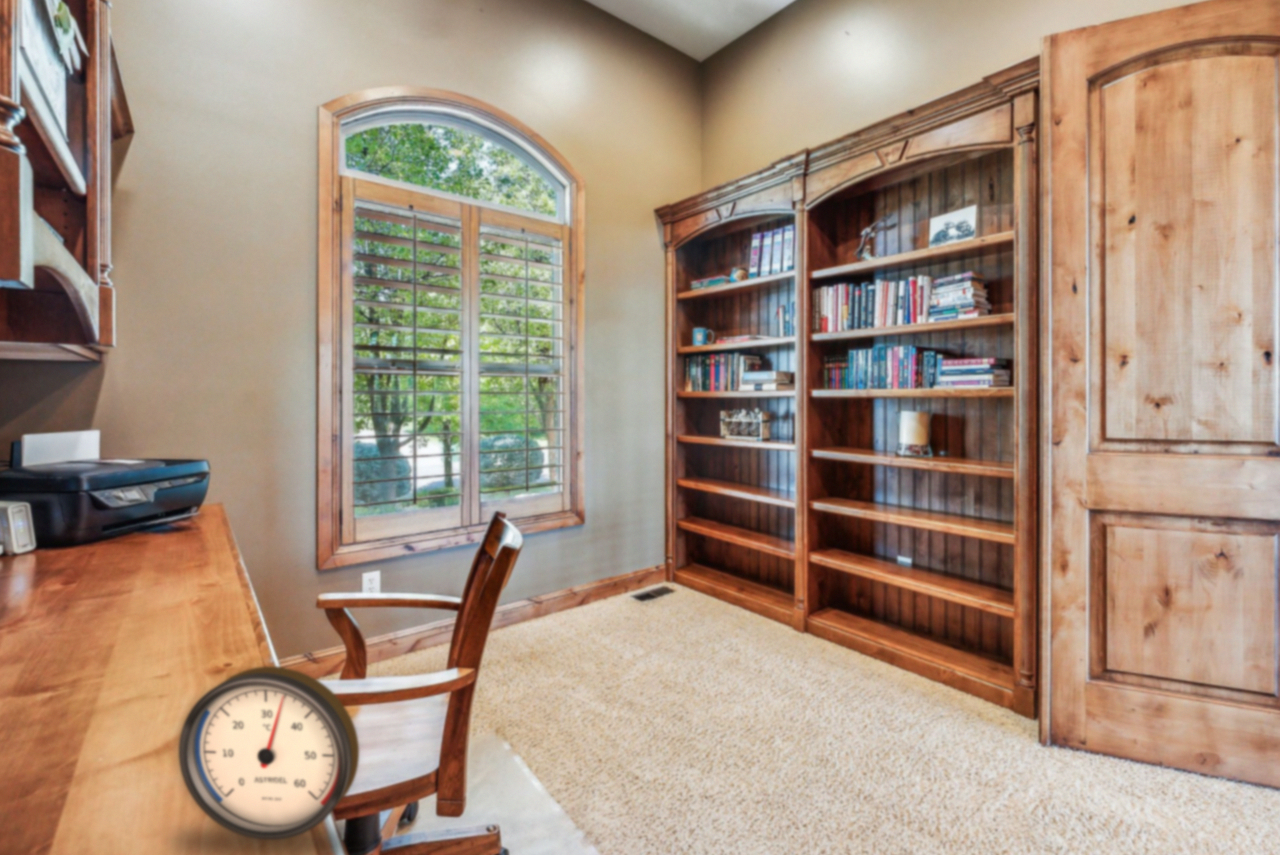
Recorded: 34 (°C)
